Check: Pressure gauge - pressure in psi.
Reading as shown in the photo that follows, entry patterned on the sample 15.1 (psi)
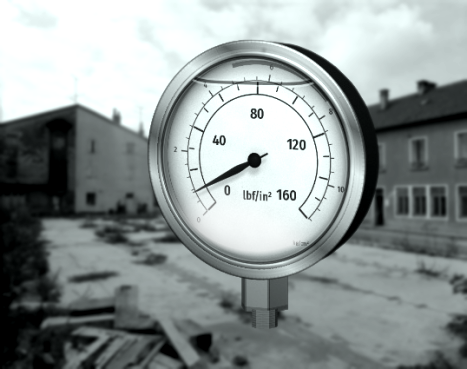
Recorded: 10 (psi)
